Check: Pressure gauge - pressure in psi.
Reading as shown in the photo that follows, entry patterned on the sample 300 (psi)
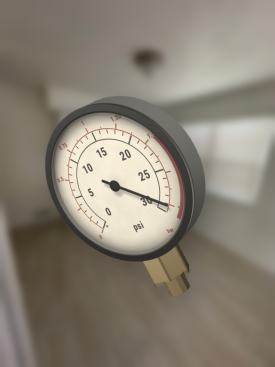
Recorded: 29 (psi)
